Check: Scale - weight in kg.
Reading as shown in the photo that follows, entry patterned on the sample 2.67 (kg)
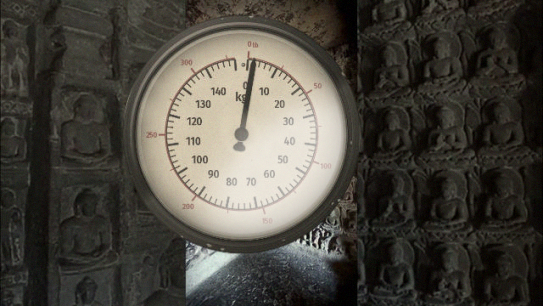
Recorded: 2 (kg)
